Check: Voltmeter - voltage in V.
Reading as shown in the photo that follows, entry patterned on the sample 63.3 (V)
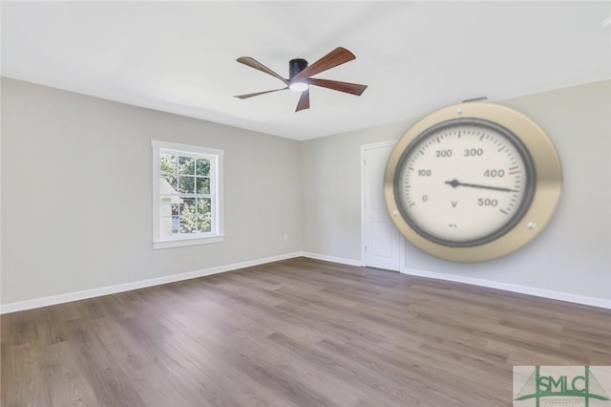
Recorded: 450 (V)
